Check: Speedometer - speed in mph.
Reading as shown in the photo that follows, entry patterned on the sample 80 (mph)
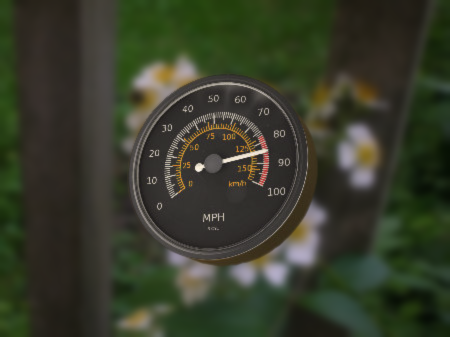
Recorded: 85 (mph)
